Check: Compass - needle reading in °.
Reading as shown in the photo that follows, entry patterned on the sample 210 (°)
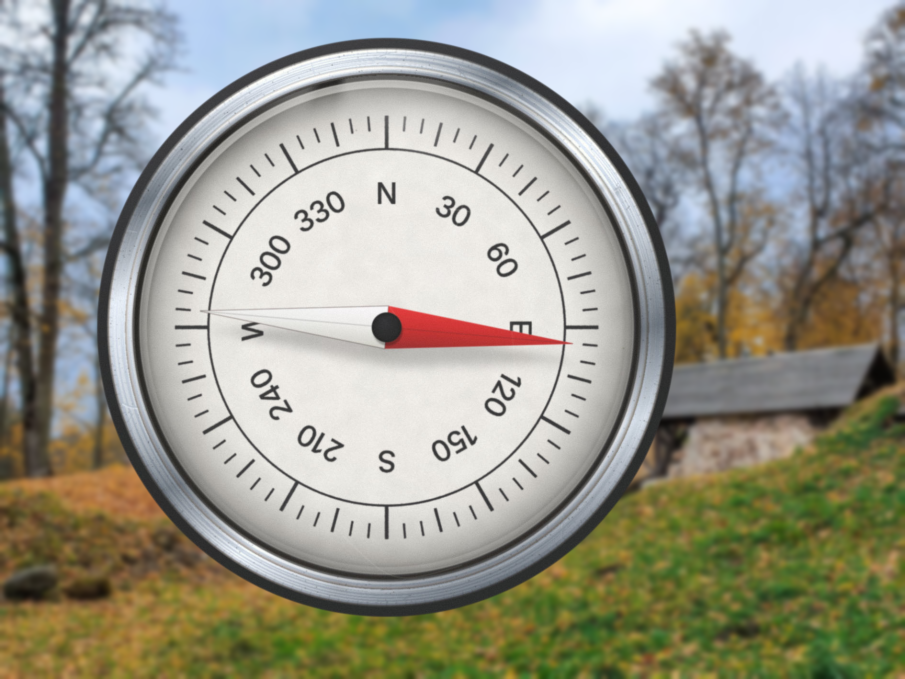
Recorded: 95 (°)
